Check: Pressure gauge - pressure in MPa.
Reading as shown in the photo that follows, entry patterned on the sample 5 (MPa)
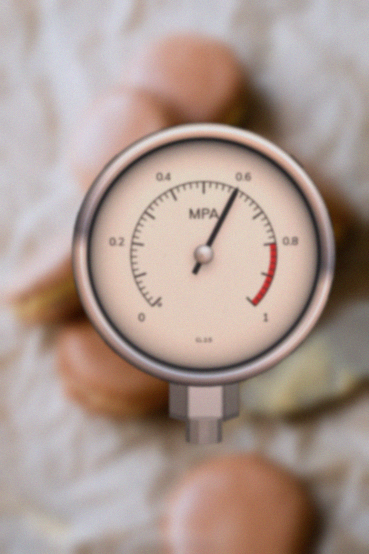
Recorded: 0.6 (MPa)
